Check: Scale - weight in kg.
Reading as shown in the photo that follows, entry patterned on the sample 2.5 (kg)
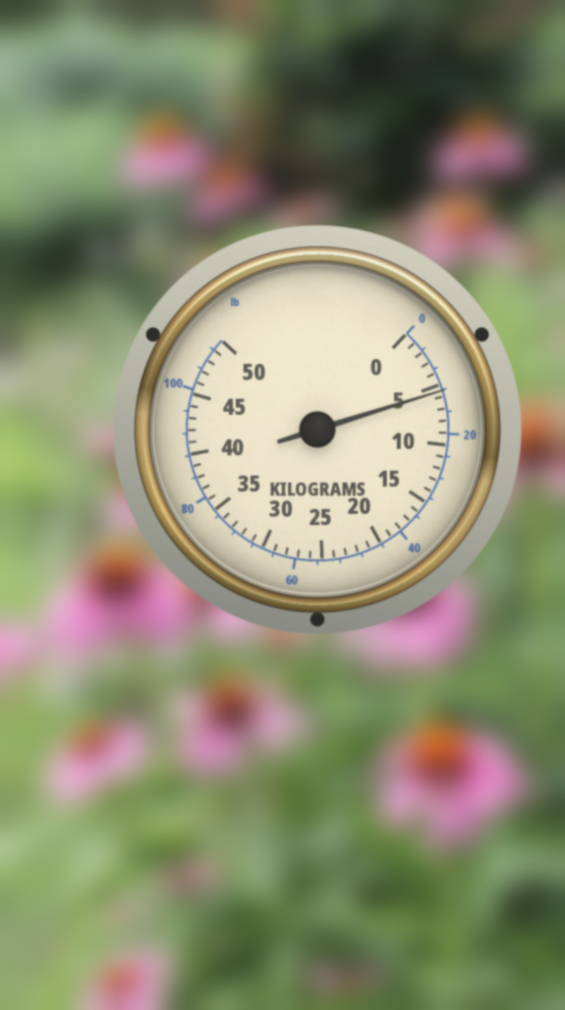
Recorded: 5.5 (kg)
